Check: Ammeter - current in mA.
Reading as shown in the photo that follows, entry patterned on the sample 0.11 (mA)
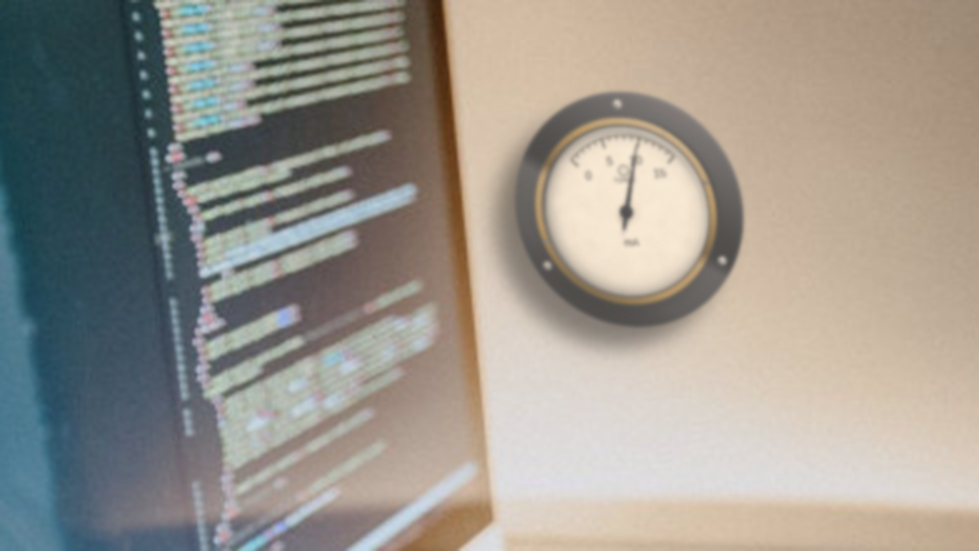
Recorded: 10 (mA)
